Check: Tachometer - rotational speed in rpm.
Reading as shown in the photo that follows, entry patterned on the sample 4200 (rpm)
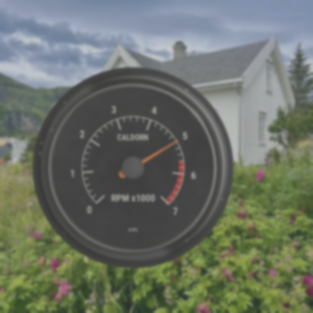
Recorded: 5000 (rpm)
